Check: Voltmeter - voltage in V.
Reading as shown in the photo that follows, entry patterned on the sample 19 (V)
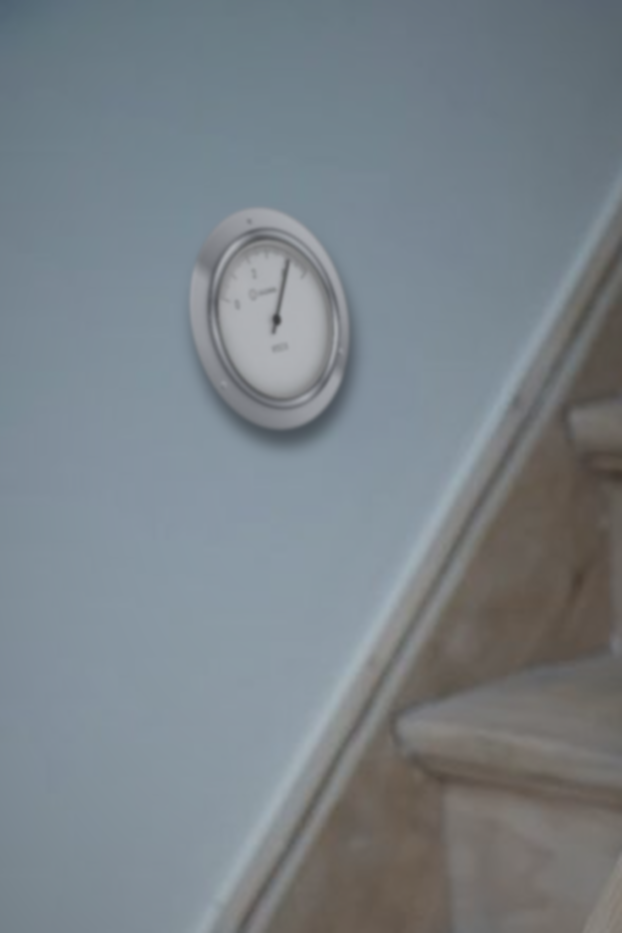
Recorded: 4 (V)
